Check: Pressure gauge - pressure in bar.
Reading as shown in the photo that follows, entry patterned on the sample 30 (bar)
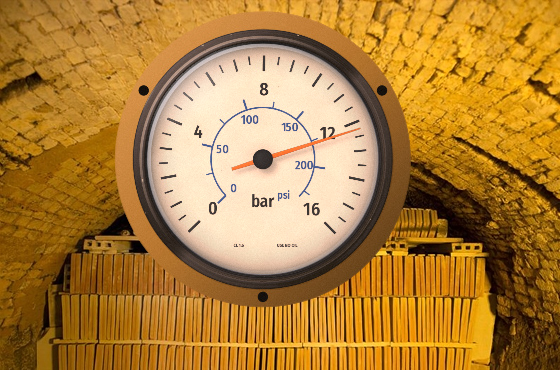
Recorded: 12.25 (bar)
